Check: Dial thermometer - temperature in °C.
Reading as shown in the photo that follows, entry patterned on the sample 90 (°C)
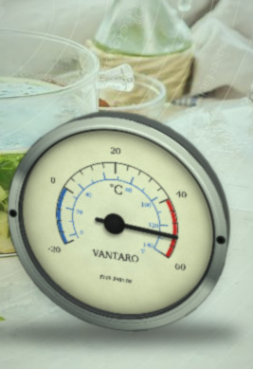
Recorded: 52 (°C)
